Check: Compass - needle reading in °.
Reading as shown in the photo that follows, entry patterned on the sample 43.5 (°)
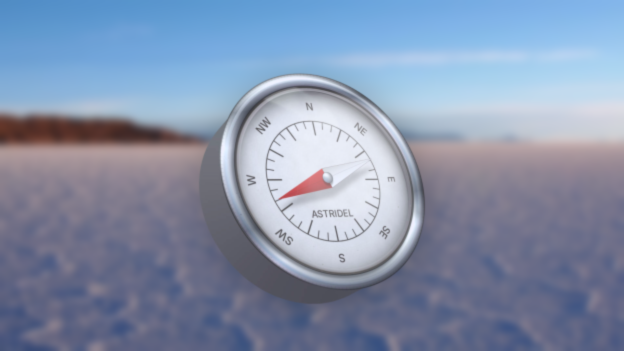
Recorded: 250 (°)
